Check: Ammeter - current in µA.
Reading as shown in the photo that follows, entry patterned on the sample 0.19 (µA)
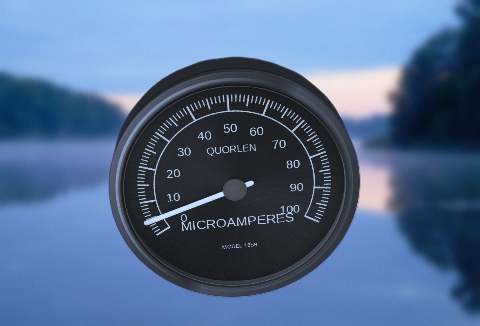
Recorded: 5 (µA)
